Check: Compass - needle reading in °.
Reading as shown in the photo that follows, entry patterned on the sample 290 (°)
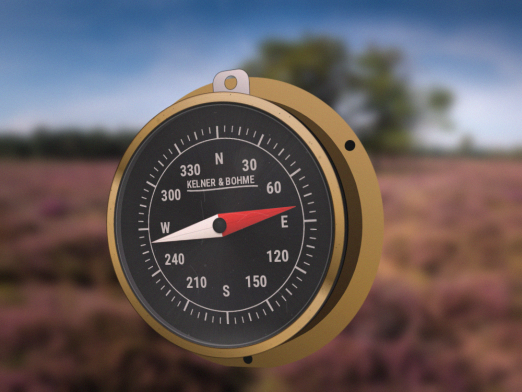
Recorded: 80 (°)
